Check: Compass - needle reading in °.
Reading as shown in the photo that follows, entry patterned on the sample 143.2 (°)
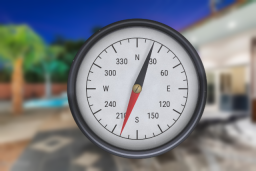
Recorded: 200 (°)
